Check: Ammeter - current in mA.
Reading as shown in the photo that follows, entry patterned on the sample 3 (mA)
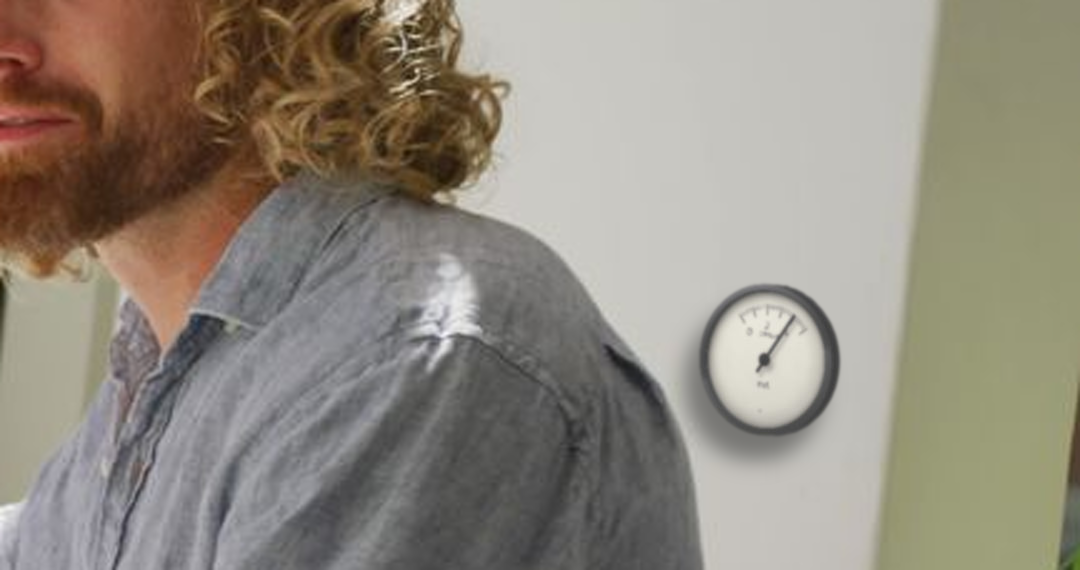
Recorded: 4 (mA)
